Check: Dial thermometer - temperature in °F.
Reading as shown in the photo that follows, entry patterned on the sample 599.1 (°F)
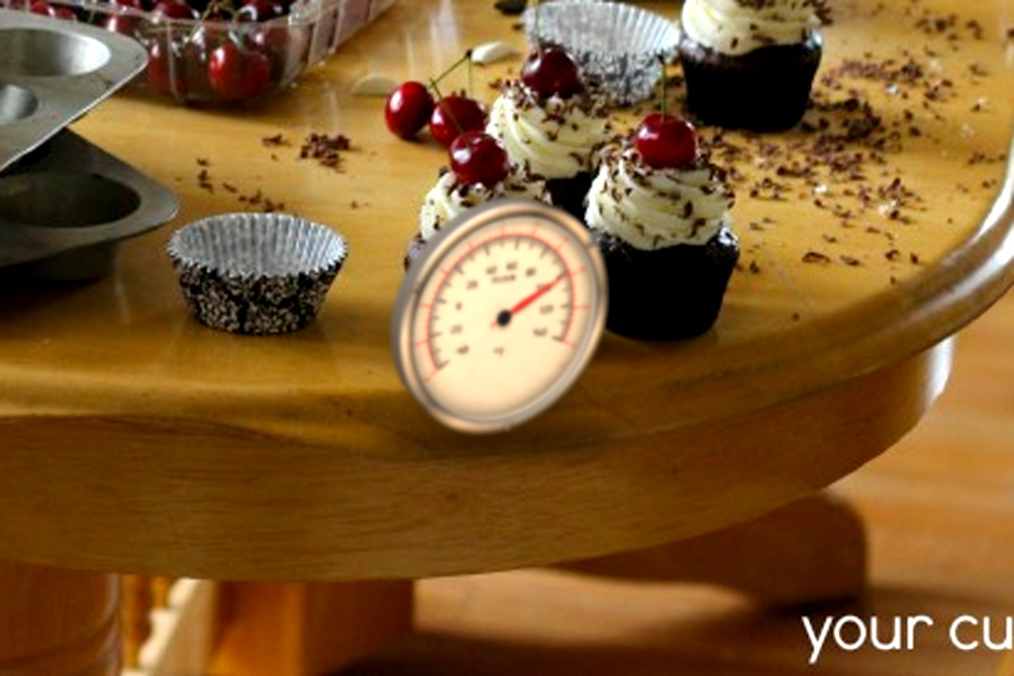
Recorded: 100 (°F)
